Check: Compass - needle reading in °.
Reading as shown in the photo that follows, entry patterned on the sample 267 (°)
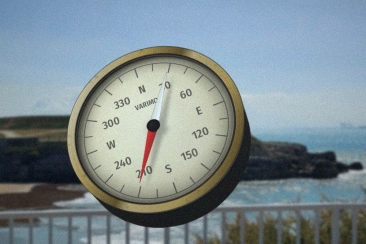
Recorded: 210 (°)
